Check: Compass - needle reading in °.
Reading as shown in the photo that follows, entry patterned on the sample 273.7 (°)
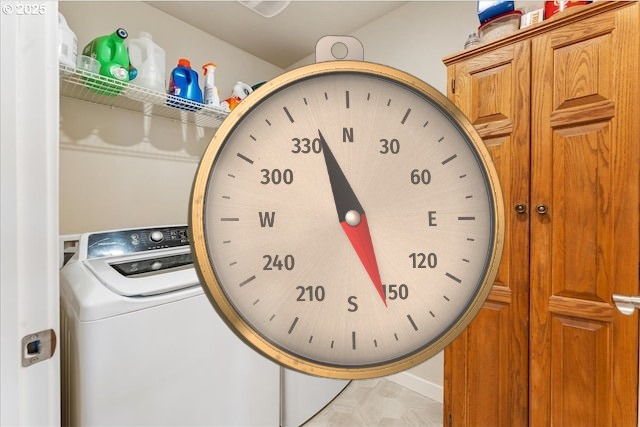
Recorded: 160 (°)
